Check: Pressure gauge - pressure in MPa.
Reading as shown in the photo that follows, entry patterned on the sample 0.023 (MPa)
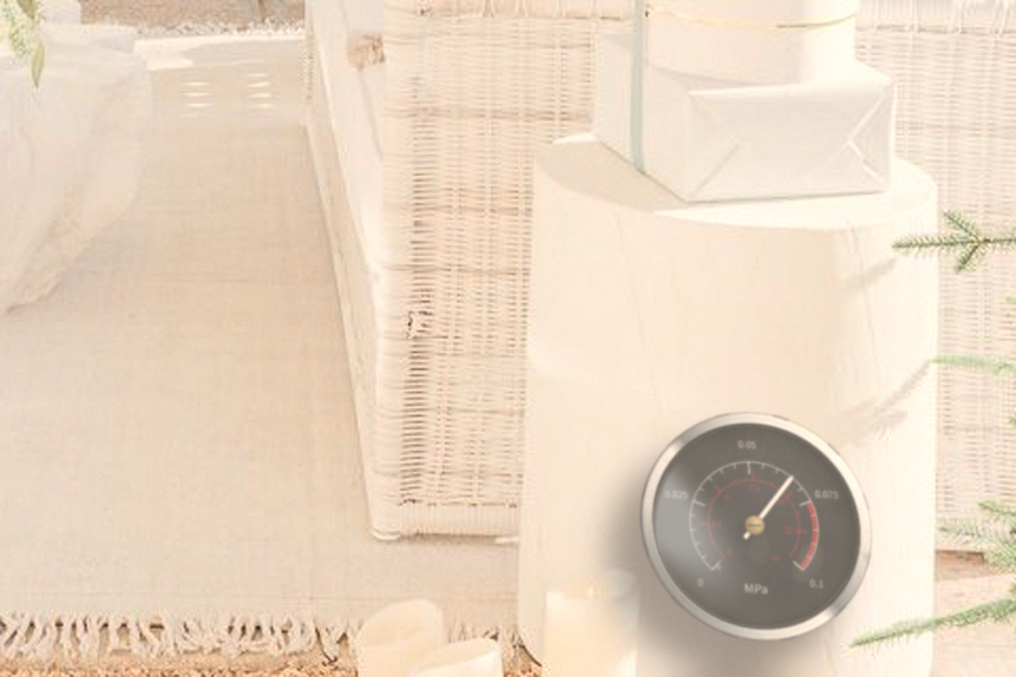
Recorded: 0.065 (MPa)
